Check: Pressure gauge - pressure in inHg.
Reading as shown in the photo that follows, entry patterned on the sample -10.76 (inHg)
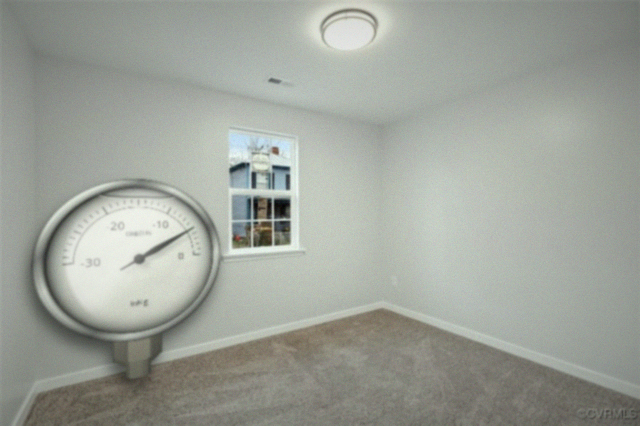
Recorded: -5 (inHg)
